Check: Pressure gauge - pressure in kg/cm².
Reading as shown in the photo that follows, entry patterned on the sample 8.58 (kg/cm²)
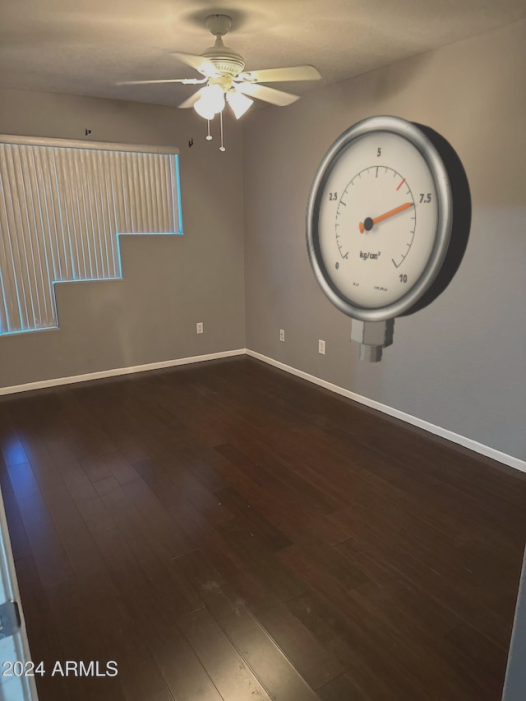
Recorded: 7.5 (kg/cm²)
